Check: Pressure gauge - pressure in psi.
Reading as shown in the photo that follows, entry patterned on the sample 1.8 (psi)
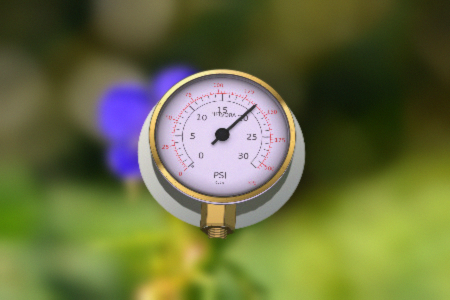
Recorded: 20 (psi)
